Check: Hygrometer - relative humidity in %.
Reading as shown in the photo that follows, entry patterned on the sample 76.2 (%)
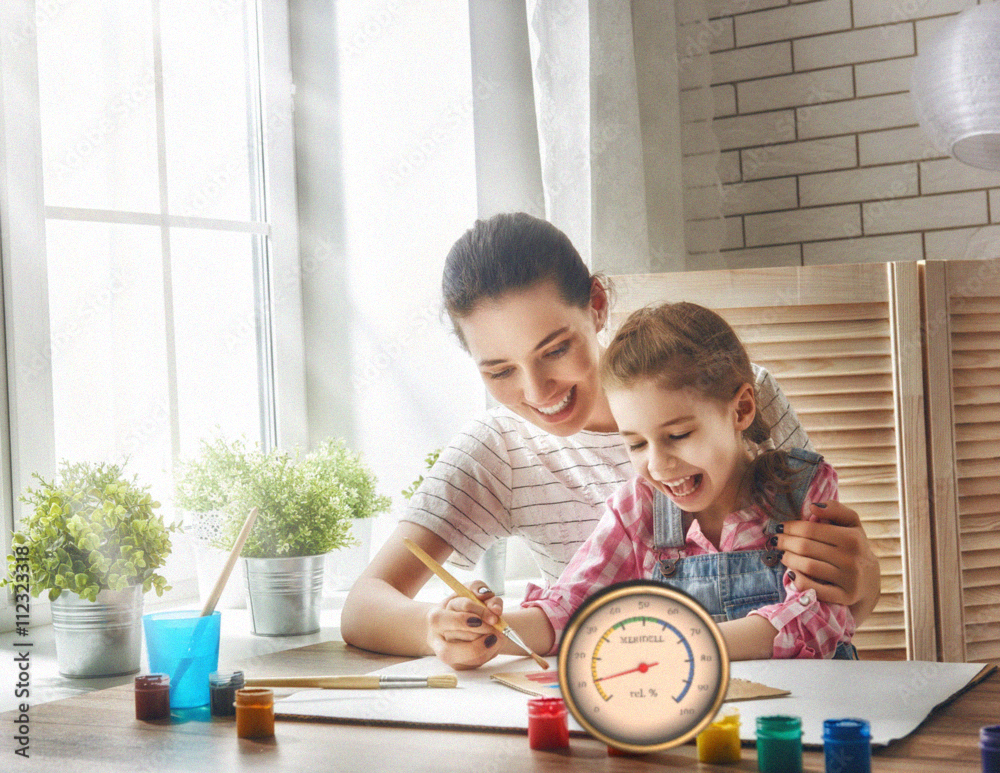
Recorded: 10 (%)
